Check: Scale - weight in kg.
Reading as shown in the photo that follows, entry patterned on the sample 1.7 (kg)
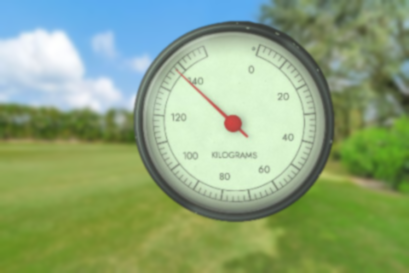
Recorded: 138 (kg)
